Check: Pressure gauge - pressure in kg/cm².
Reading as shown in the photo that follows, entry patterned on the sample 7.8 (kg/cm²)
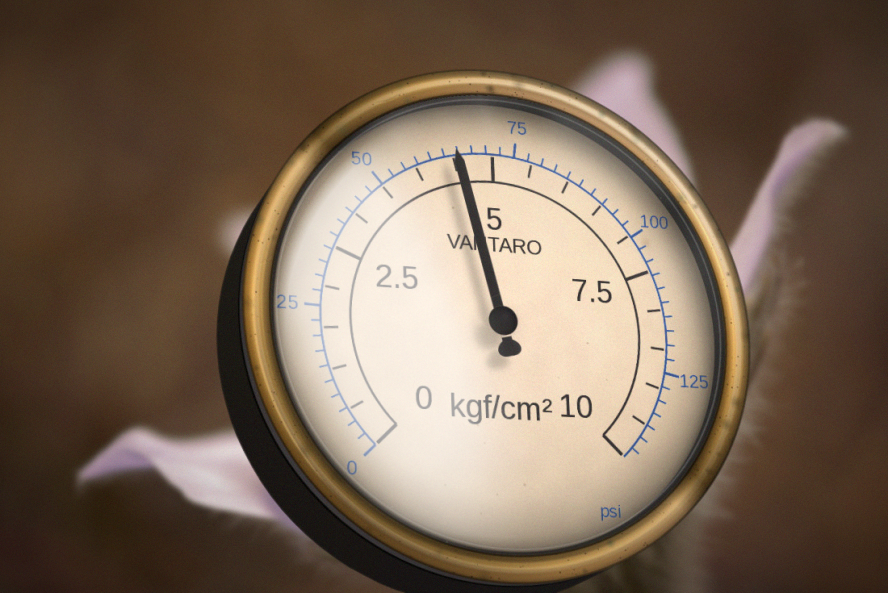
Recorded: 4.5 (kg/cm²)
